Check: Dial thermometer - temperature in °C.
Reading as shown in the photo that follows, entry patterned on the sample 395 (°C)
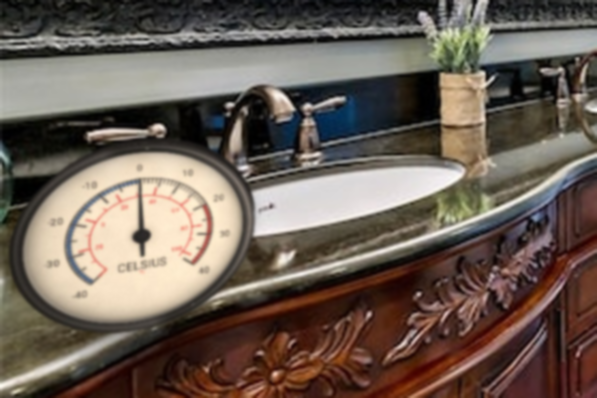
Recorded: 0 (°C)
